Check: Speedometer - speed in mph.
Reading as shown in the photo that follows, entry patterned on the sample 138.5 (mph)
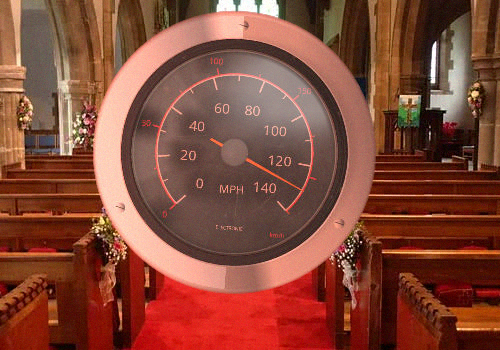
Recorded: 130 (mph)
